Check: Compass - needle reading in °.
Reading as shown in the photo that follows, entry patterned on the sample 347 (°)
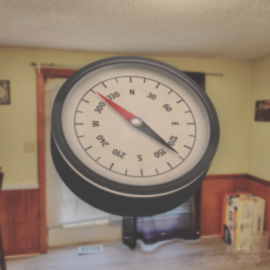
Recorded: 315 (°)
